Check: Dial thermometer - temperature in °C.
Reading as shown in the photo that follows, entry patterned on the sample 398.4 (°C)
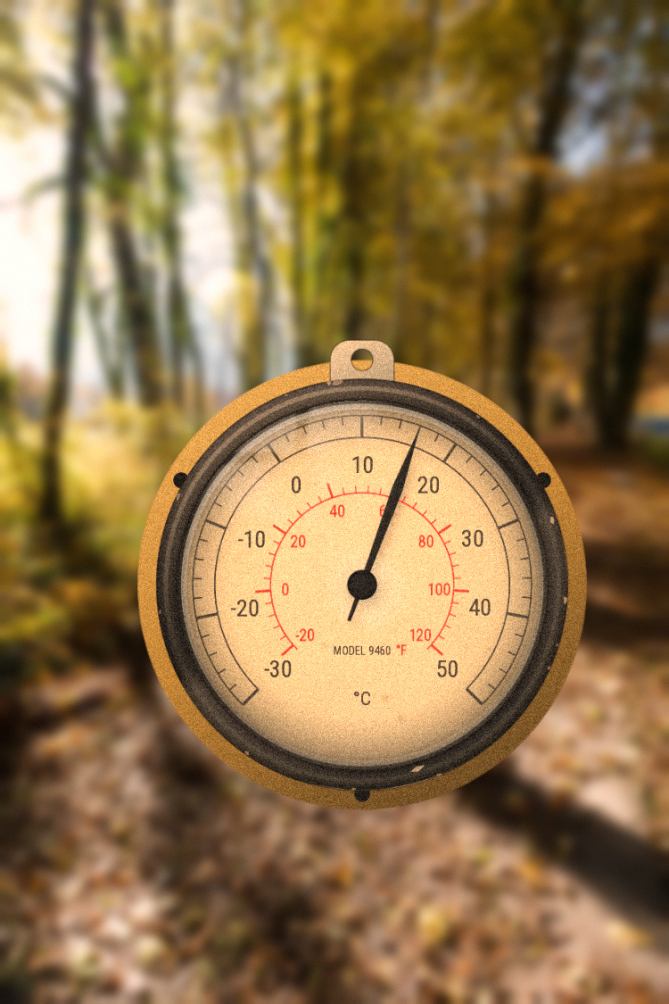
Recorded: 16 (°C)
